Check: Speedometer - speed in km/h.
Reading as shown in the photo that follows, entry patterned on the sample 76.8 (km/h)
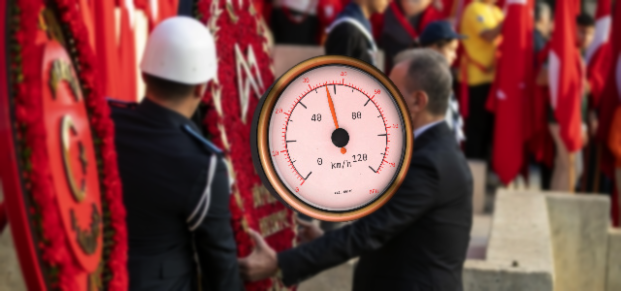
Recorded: 55 (km/h)
